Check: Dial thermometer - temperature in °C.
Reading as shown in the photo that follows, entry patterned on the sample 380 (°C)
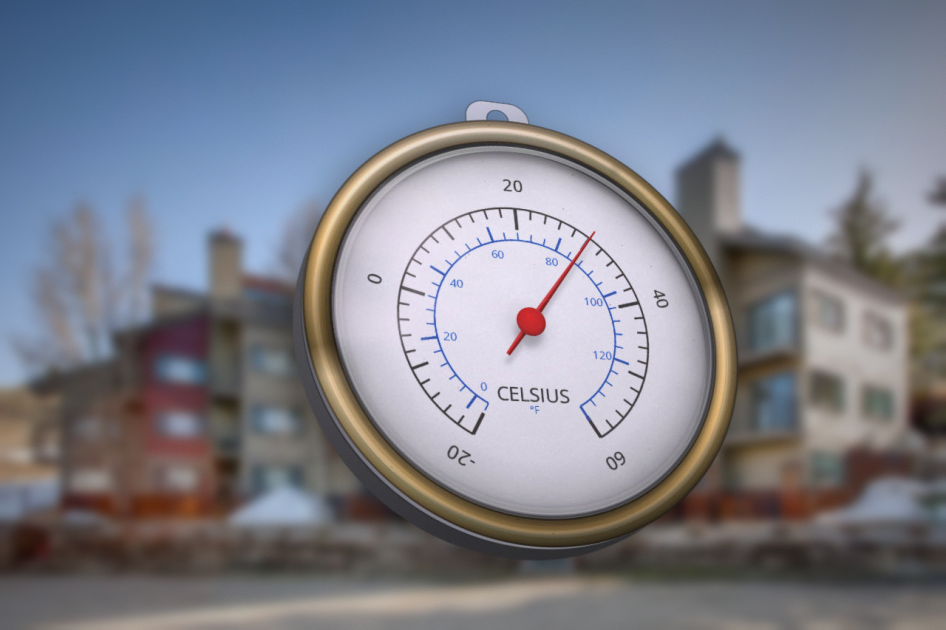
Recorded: 30 (°C)
